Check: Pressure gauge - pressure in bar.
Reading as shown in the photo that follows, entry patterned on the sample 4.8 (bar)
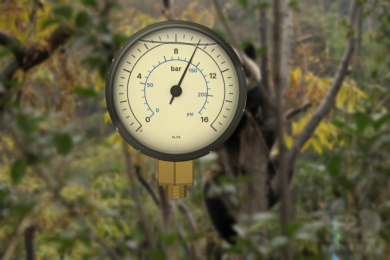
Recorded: 9.5 (bar)
